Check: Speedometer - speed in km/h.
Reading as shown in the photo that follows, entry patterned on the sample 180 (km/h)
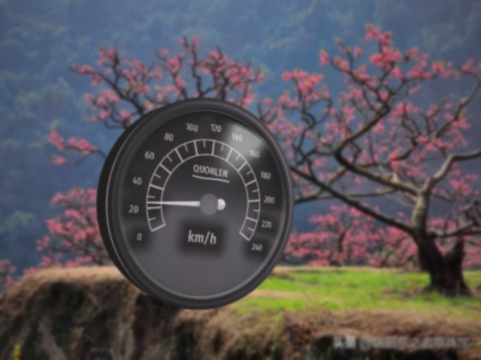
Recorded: 25 (km/h)
